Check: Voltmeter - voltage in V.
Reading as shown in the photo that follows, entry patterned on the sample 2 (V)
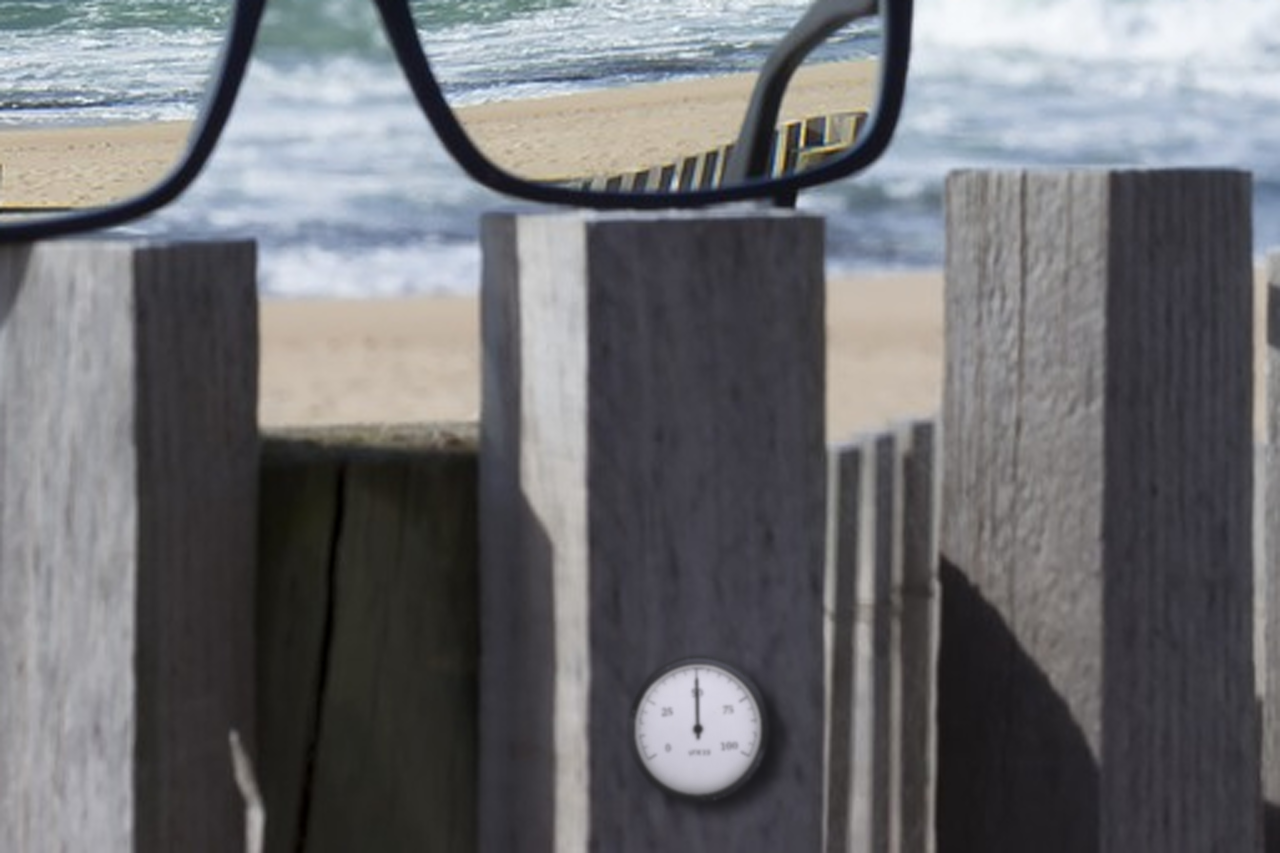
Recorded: 50 (V)
